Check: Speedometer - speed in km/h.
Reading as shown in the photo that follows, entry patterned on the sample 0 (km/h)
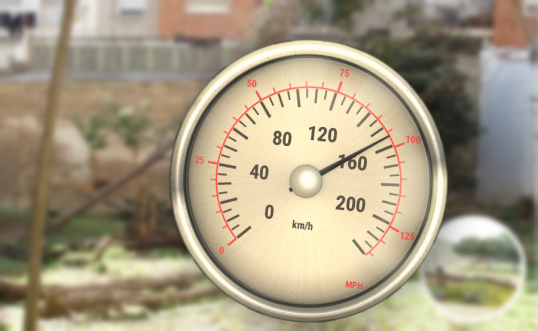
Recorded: 155 (km/h)
